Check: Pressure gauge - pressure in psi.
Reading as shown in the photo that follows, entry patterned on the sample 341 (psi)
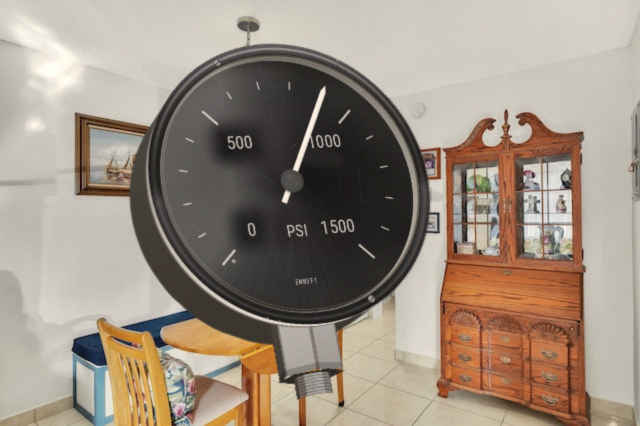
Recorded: 900 (psi)
